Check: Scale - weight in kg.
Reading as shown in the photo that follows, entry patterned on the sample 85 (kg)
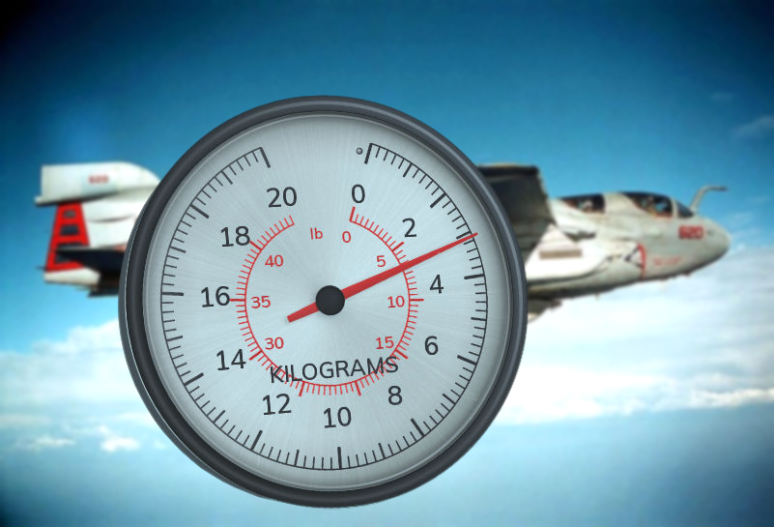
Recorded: 3.1 (kg)
